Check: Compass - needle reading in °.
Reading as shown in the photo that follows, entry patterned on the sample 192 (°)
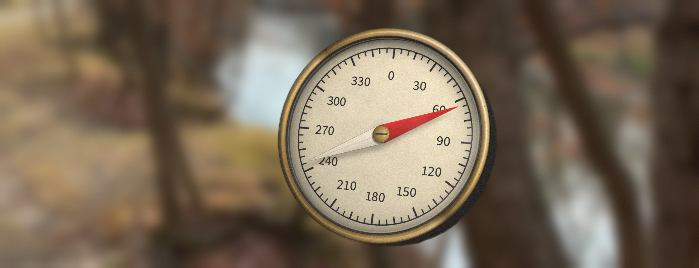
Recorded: 65 (°)
